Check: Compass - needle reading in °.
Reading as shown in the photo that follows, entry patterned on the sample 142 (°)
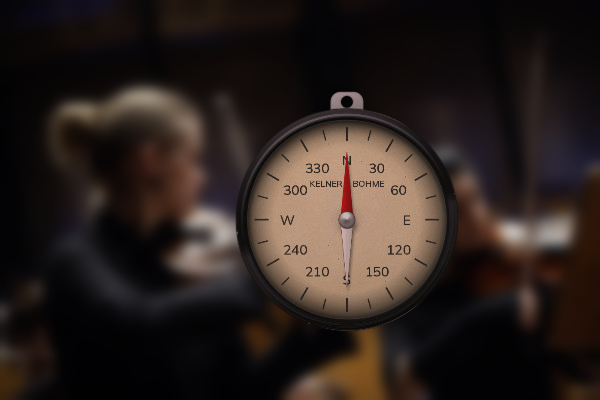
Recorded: 0 (°)
